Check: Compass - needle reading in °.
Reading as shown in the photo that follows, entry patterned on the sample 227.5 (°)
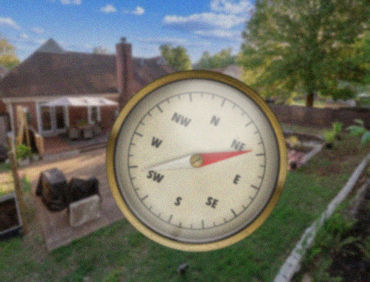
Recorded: 55 (°)
